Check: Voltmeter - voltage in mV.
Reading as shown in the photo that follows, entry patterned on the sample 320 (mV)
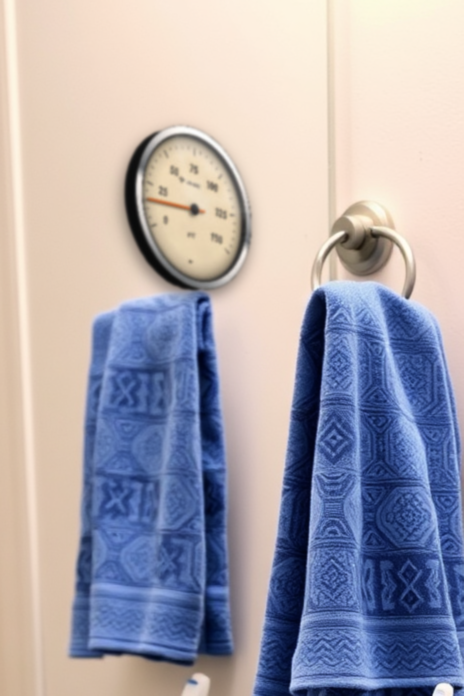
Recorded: 15 (mV)
